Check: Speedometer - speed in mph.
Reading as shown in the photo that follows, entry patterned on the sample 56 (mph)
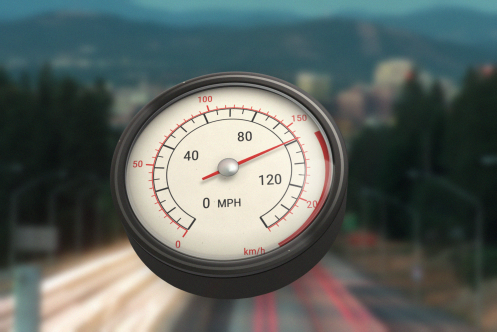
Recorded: 100 (mph)
